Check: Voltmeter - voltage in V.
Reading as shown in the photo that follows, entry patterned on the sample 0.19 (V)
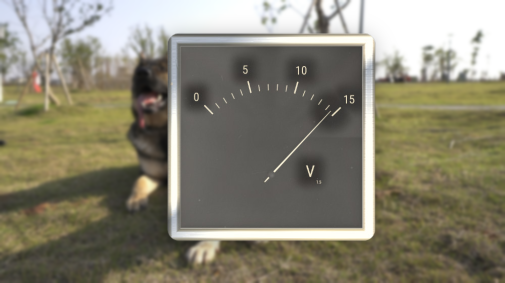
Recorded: 14.5 (V)
